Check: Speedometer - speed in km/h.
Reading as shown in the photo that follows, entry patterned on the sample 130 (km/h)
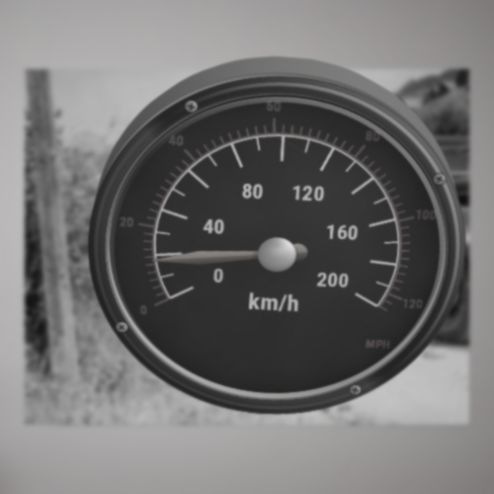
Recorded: 20 (km/h)
